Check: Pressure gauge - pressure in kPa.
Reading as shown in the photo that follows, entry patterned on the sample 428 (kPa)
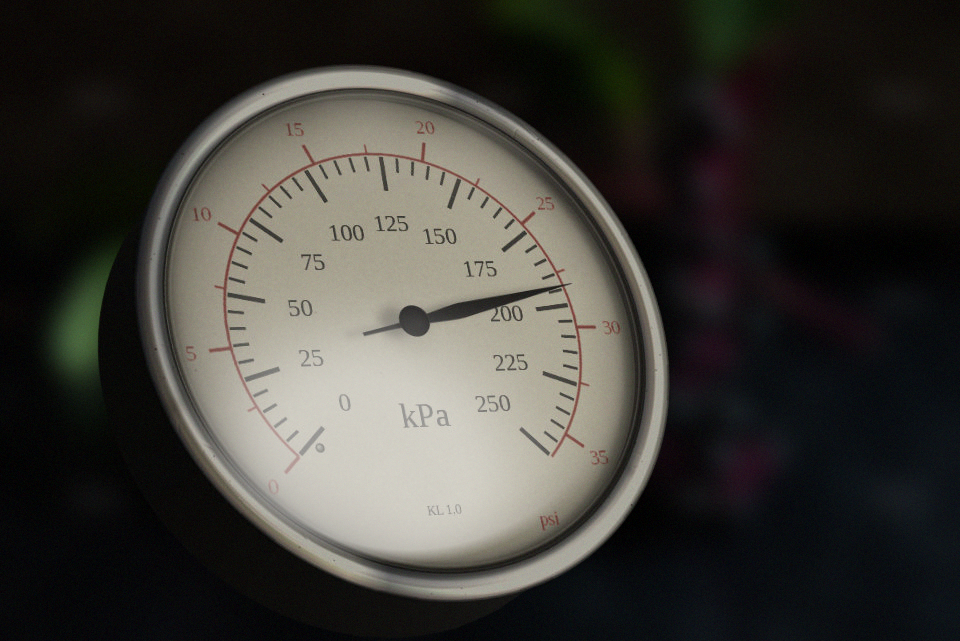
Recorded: 195 (kPa)
